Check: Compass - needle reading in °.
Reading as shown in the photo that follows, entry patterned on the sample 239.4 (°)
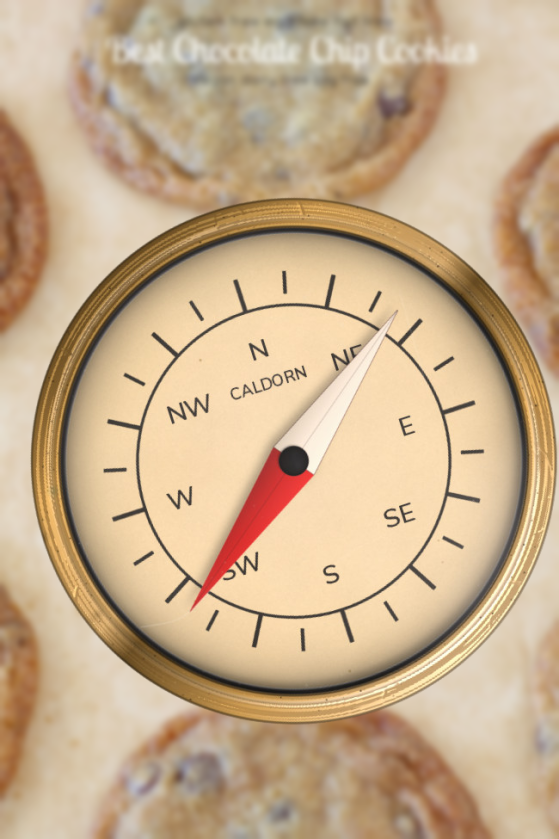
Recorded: 232.5 (°)
